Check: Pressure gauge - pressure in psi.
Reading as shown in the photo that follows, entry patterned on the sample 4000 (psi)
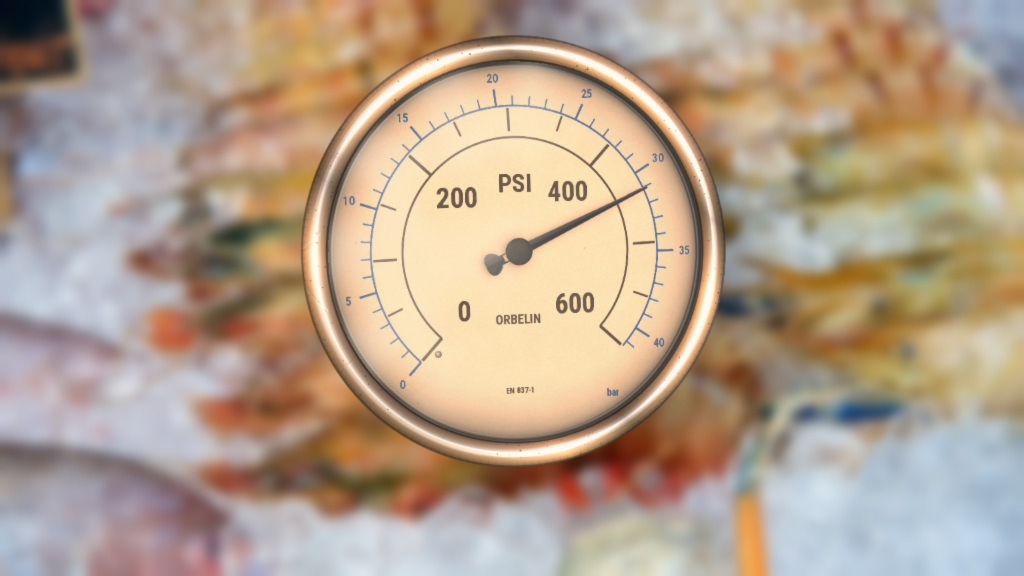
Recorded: 450 (psi)
